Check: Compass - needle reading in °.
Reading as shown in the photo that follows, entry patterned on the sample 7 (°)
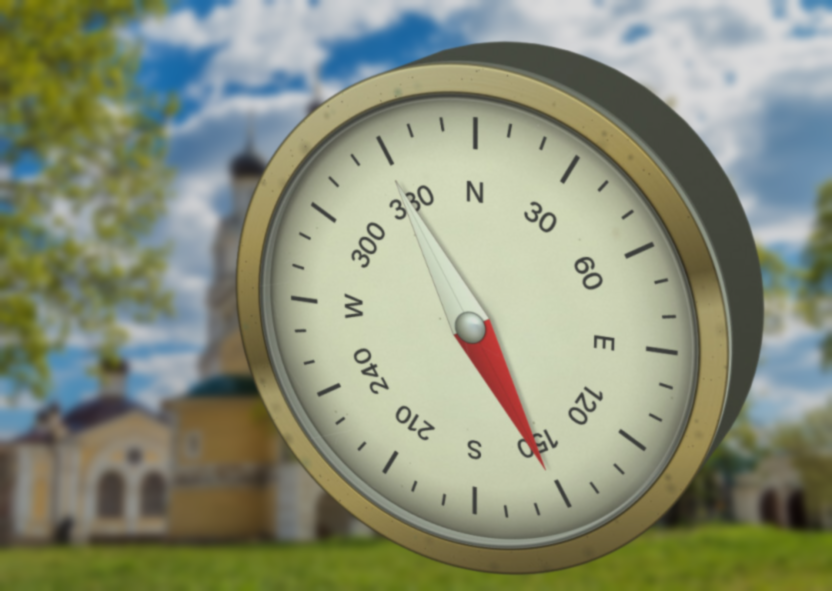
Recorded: 150 (°)
